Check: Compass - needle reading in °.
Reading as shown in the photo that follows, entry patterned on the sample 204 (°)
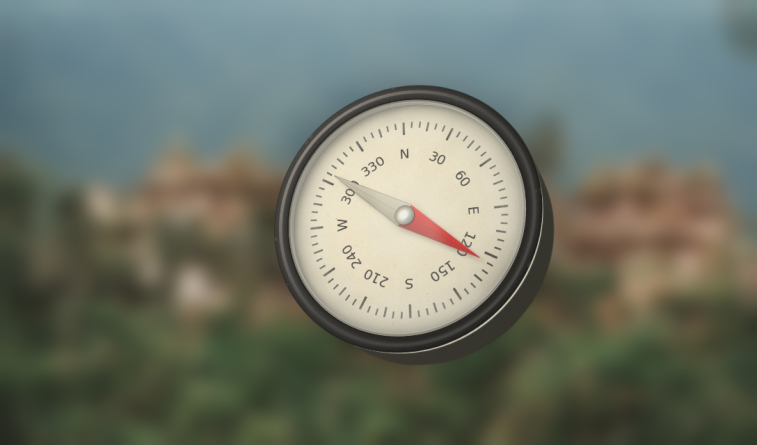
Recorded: 125 (°)
